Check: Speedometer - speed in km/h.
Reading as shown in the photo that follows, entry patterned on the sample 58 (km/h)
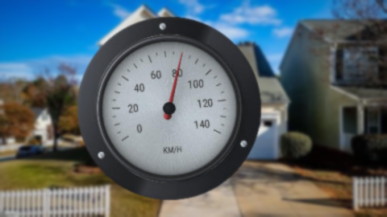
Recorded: 80 (km/h)
